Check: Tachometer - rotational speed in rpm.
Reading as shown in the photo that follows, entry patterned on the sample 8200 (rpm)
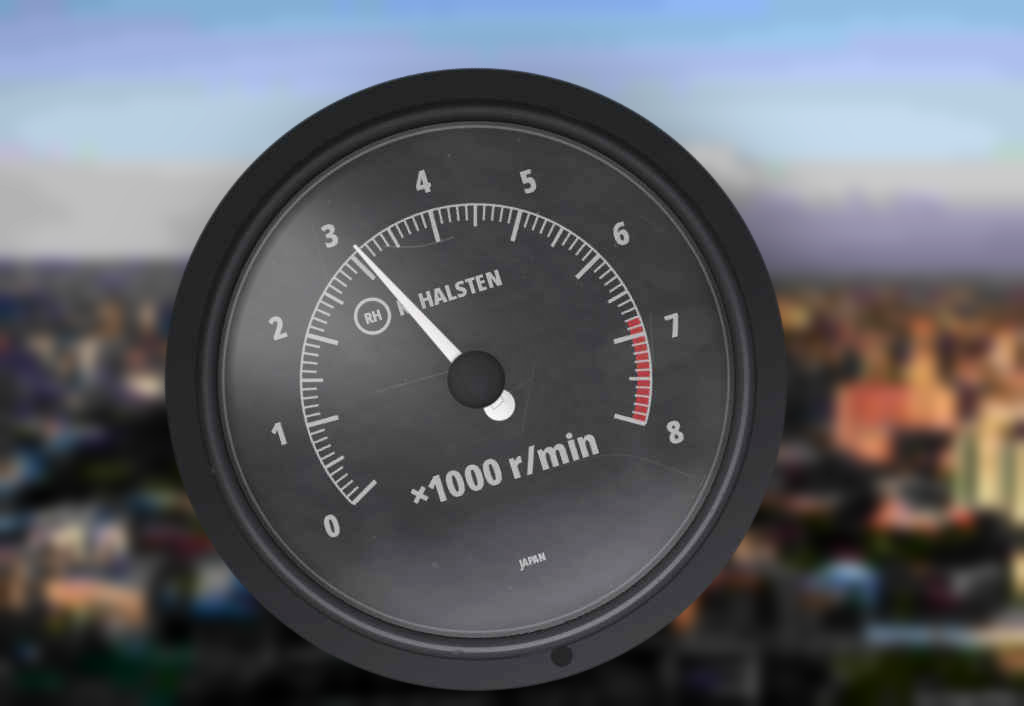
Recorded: 3100 (rpm)
